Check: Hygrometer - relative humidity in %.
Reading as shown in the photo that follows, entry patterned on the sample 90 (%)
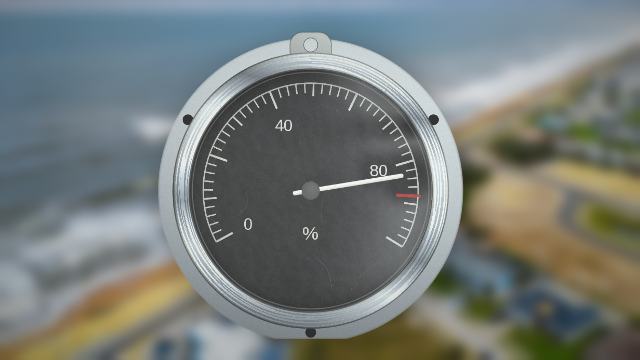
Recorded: 83 (%)
